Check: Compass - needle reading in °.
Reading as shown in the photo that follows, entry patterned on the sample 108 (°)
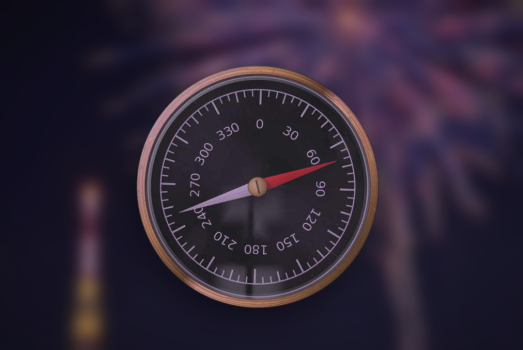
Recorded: 70 (°)
